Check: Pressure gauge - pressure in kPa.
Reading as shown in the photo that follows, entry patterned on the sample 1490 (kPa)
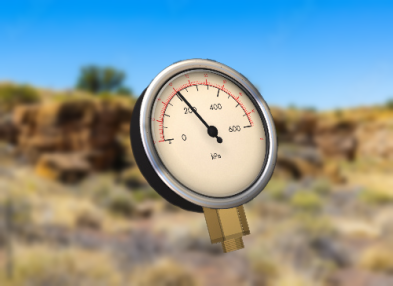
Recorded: 200 (kPa)
